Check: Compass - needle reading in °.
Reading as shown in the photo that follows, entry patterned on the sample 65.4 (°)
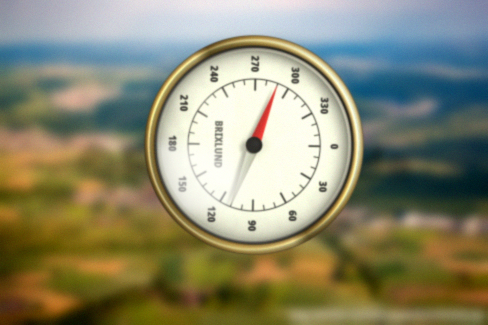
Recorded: 290 (°)
